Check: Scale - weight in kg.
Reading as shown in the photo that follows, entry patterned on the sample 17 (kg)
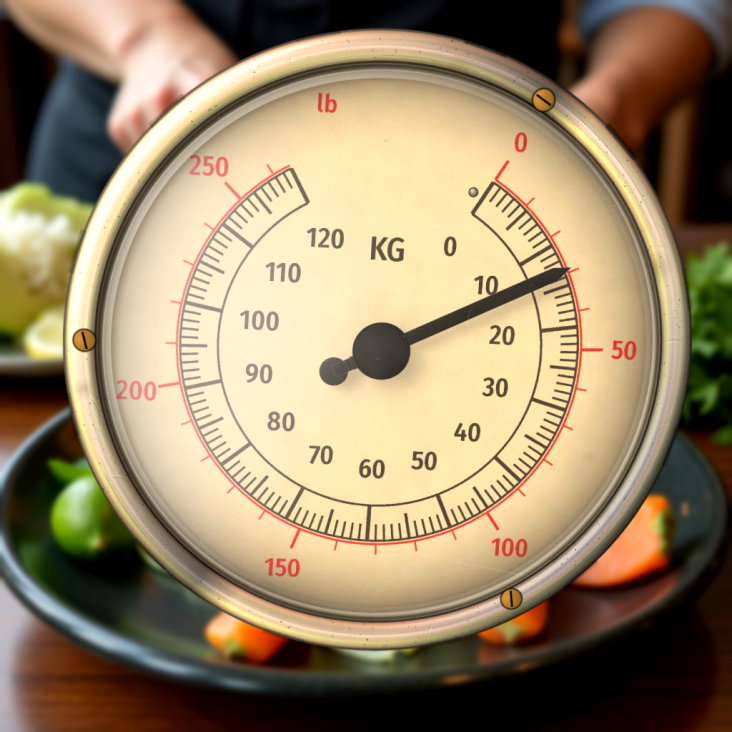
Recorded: 13 (kg)
